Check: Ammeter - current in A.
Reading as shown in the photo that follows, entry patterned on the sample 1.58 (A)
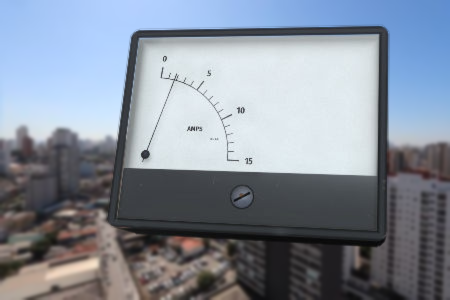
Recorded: 2 (A)
